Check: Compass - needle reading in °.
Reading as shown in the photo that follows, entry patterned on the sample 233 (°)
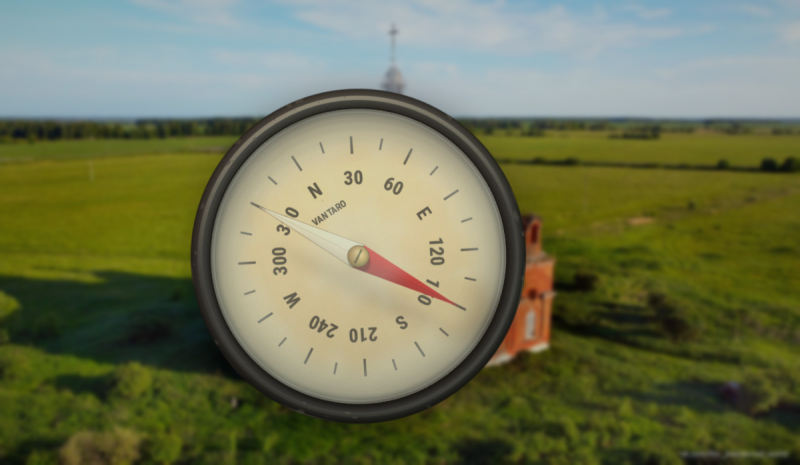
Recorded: 150 (°)
